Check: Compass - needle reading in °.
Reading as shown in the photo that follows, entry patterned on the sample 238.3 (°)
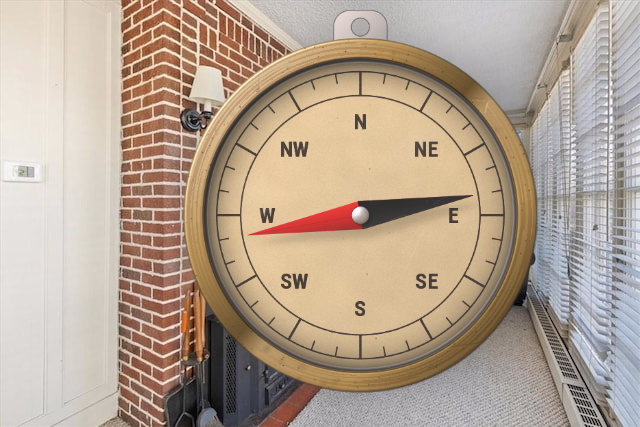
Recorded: 260 (°)
